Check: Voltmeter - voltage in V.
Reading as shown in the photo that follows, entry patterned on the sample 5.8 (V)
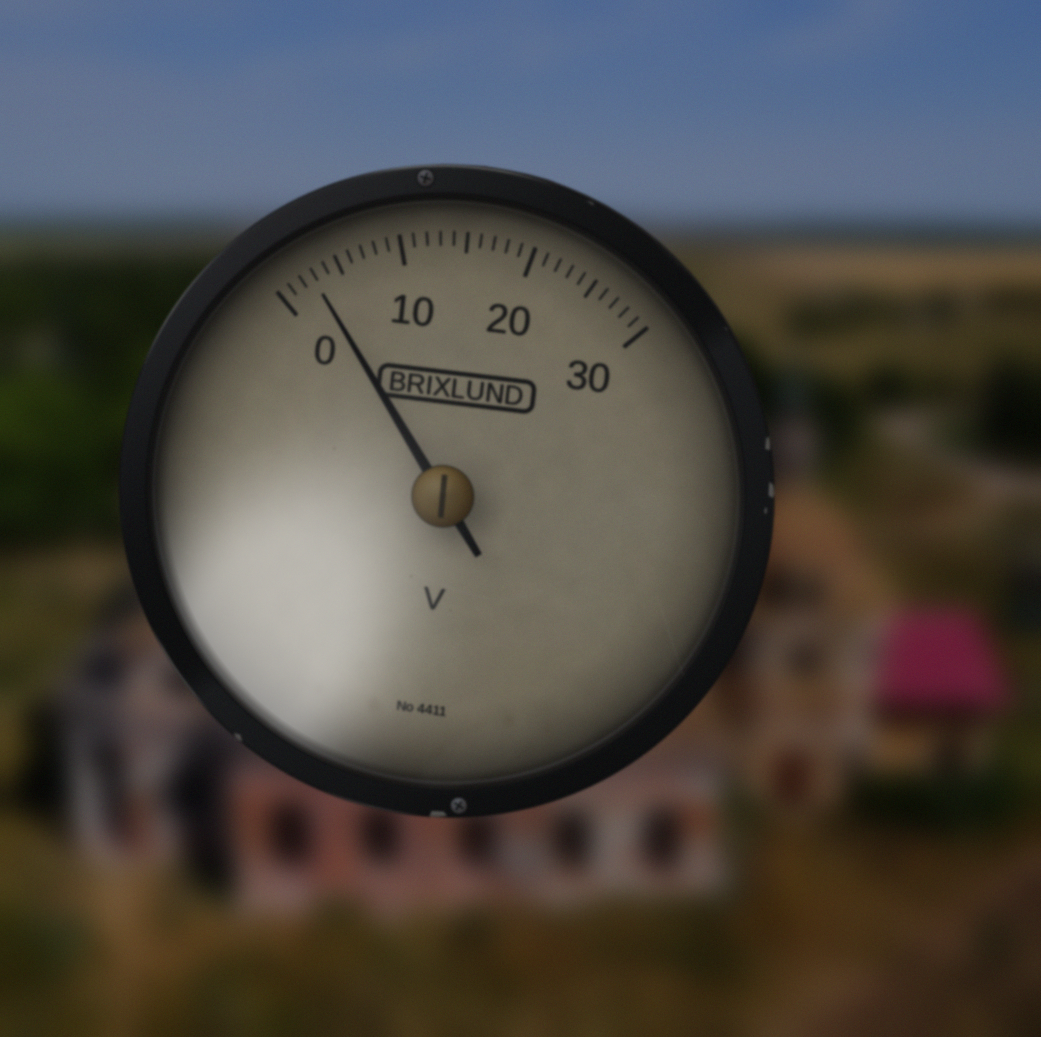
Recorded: 3 (V)
